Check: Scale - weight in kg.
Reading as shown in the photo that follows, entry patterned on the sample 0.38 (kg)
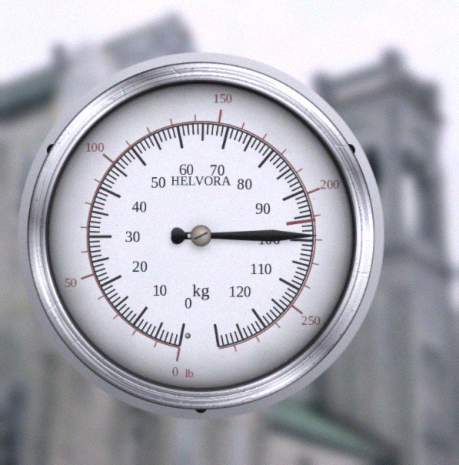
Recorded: 99 (kg)
